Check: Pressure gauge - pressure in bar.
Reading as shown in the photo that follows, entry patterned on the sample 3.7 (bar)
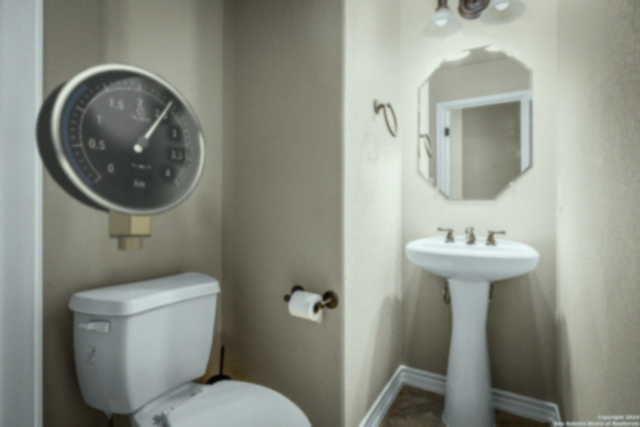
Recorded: 2.5 (bar)
